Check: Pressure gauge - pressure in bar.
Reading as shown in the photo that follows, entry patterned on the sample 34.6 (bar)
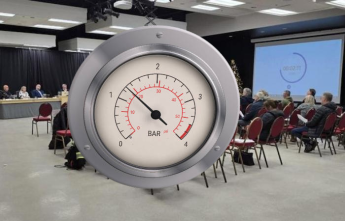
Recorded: 1.3 (bar)
